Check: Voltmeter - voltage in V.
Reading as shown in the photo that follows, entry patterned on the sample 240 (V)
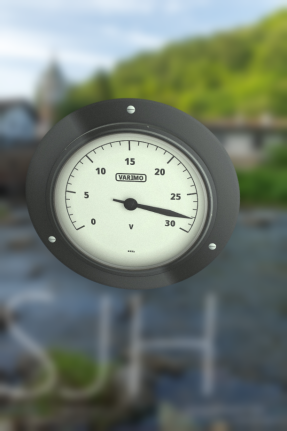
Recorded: 28 (V)
